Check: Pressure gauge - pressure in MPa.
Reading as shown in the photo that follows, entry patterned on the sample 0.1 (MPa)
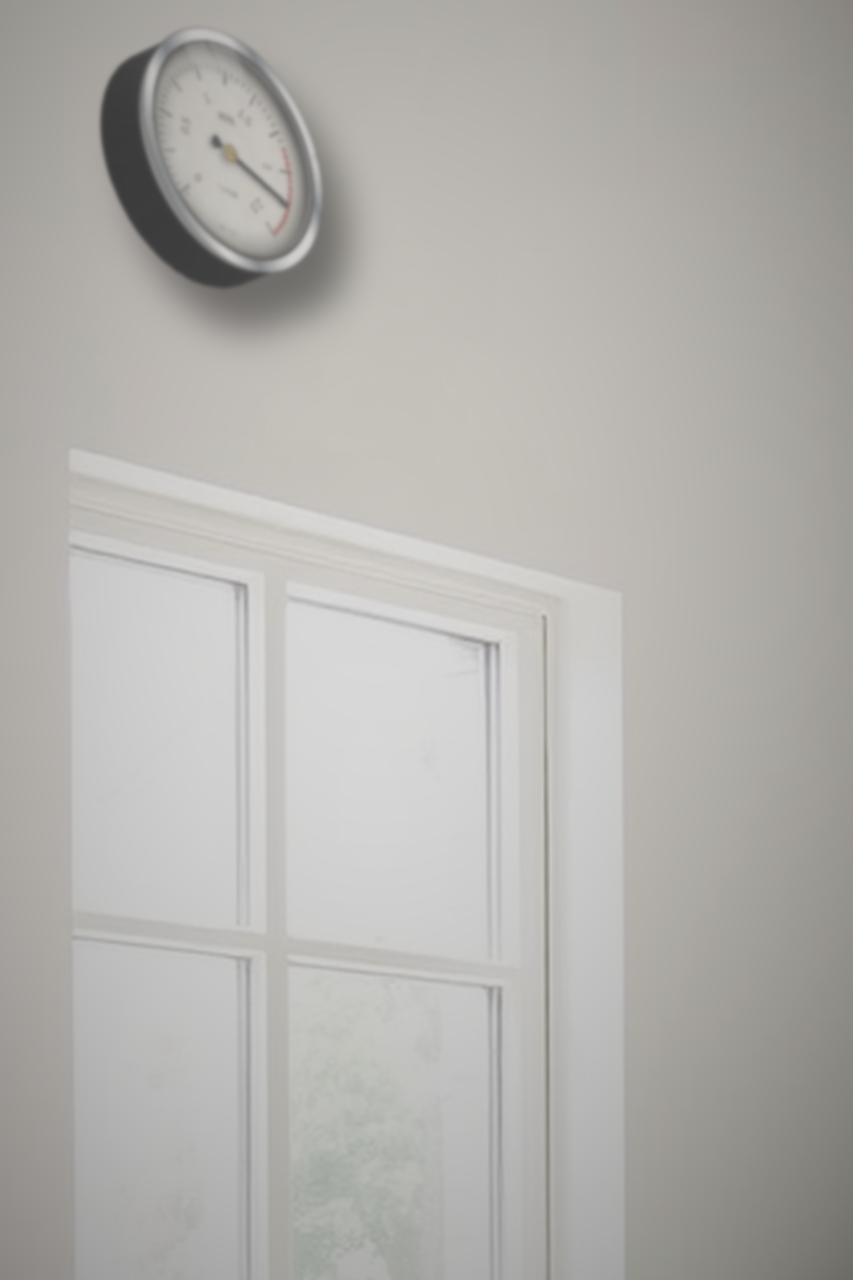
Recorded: 2.25 (MPa)
